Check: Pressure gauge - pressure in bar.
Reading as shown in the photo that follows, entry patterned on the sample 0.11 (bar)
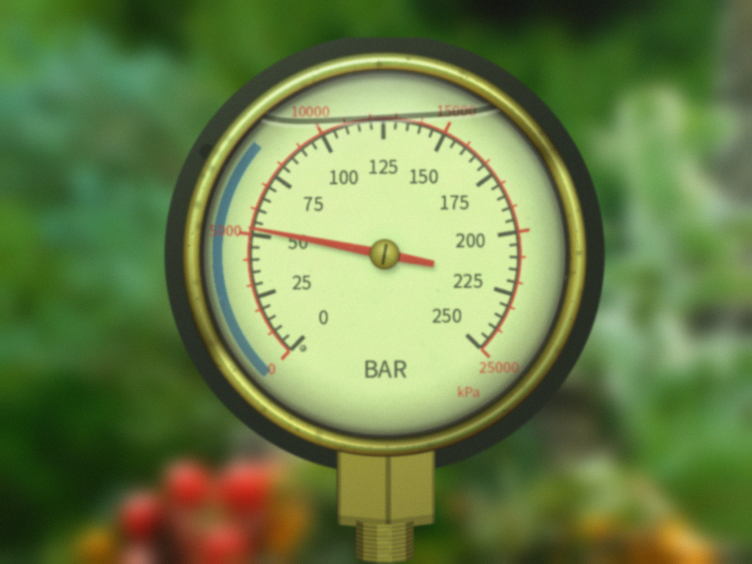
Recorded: 52.5 (bar)
